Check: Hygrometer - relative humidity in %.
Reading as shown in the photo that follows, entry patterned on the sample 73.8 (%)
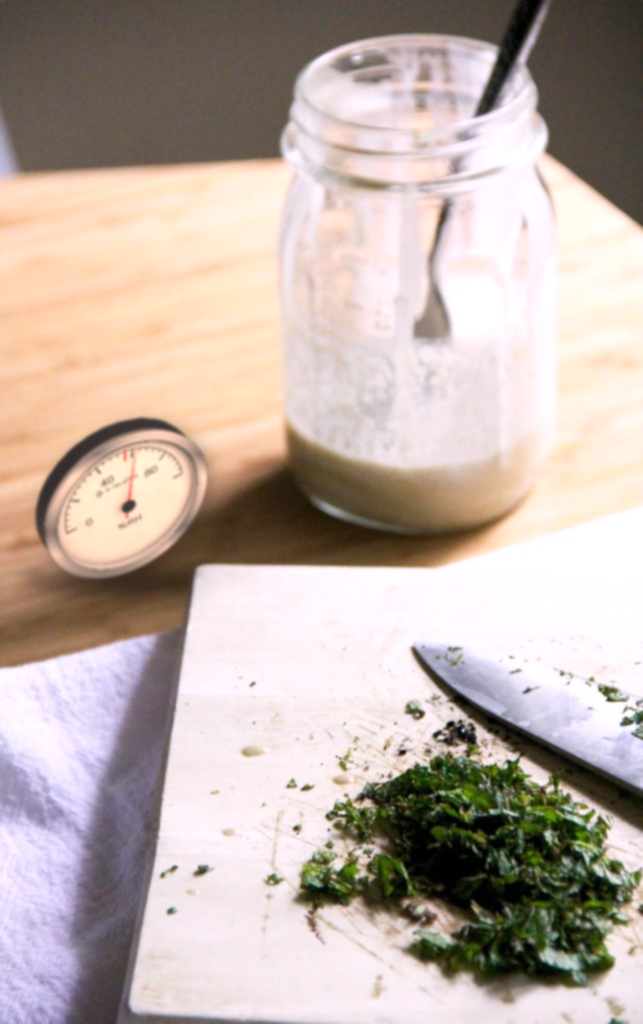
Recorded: 60 (%)
